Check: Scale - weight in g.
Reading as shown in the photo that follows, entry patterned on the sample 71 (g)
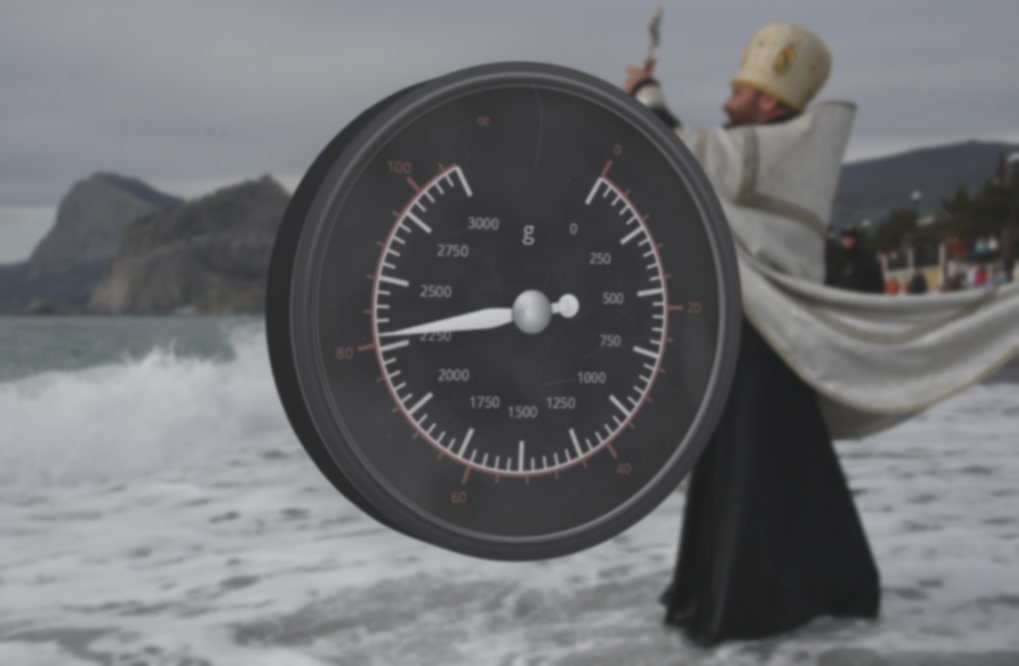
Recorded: 2300 (g)
